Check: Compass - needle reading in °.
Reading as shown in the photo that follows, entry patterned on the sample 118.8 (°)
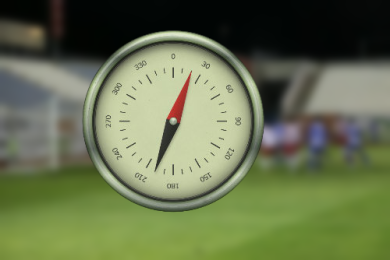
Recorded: 20 (°)
